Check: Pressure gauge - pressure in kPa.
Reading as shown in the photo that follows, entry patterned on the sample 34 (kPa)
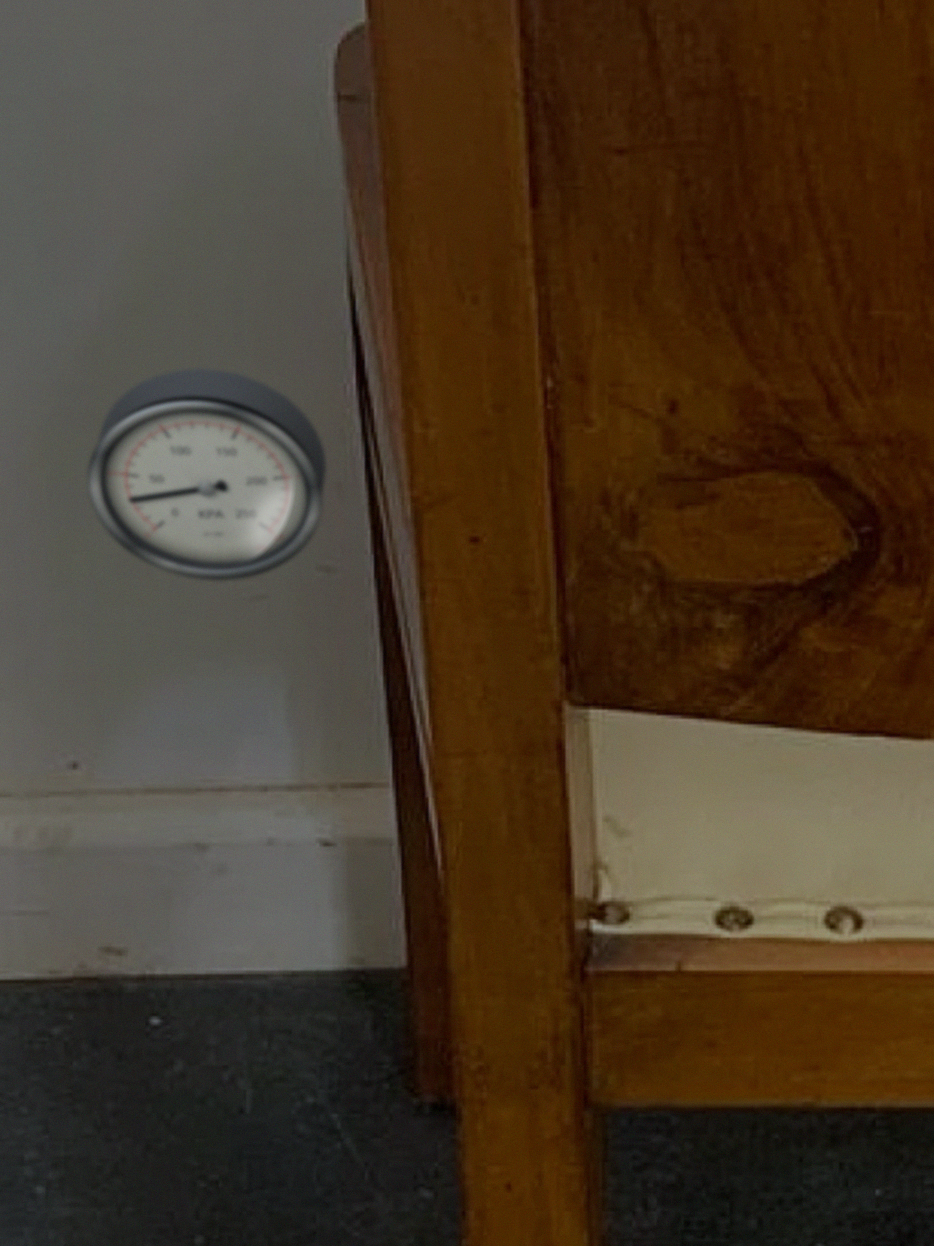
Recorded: 30 (kPa)
